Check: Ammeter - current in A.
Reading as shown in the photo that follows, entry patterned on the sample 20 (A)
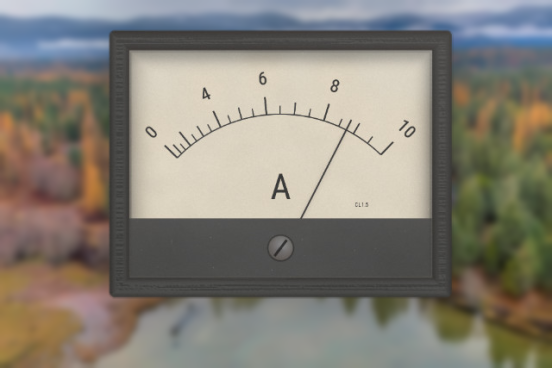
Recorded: 8.75 (A)
